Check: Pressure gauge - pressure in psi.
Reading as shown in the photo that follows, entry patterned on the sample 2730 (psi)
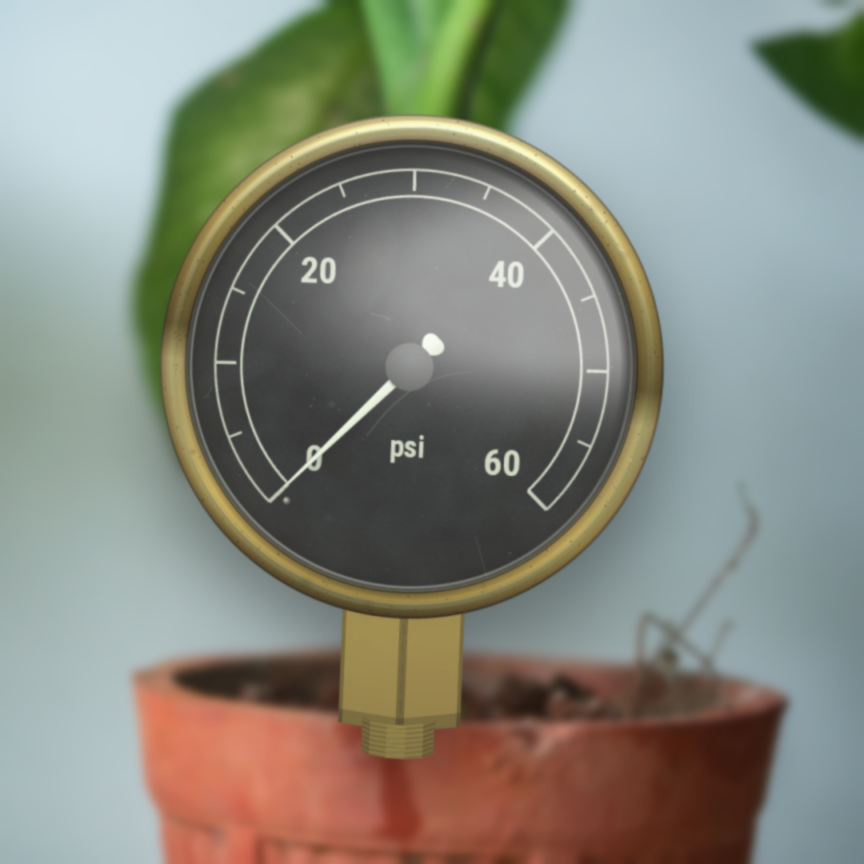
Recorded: 0 (psi)
